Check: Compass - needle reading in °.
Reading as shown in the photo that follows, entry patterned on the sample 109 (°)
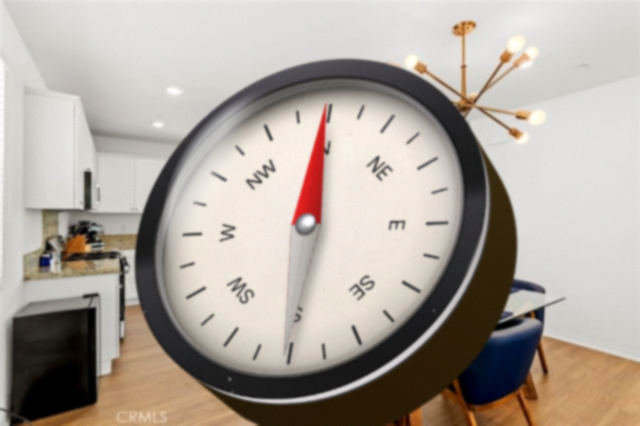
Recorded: 0 (°)
